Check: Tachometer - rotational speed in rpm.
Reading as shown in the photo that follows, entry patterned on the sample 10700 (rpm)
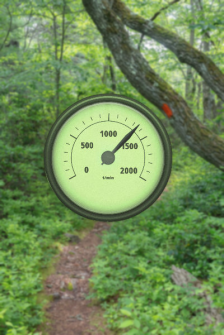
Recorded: 1350 (rpm)
